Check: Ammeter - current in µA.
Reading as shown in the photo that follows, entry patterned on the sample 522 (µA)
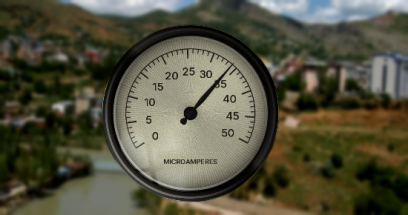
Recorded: 34 (µA)
